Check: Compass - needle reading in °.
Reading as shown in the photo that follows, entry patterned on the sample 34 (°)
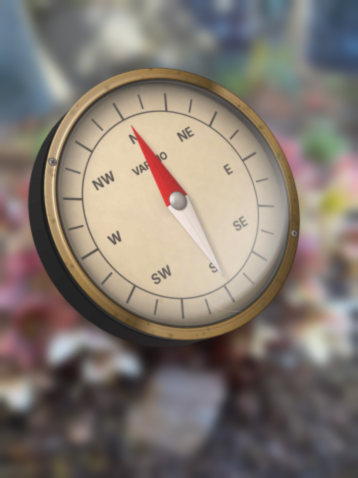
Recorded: 0 (°)
